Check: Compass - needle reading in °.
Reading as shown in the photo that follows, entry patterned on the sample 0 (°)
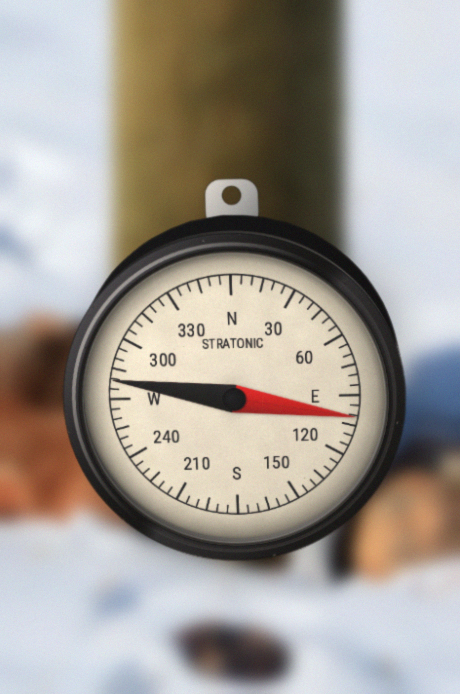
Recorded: 100 (°)
